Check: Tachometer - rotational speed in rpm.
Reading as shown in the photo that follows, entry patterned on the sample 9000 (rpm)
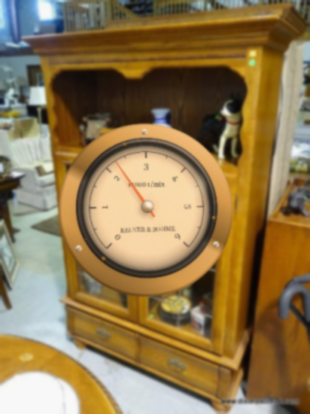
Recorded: 2250 (rpm)
